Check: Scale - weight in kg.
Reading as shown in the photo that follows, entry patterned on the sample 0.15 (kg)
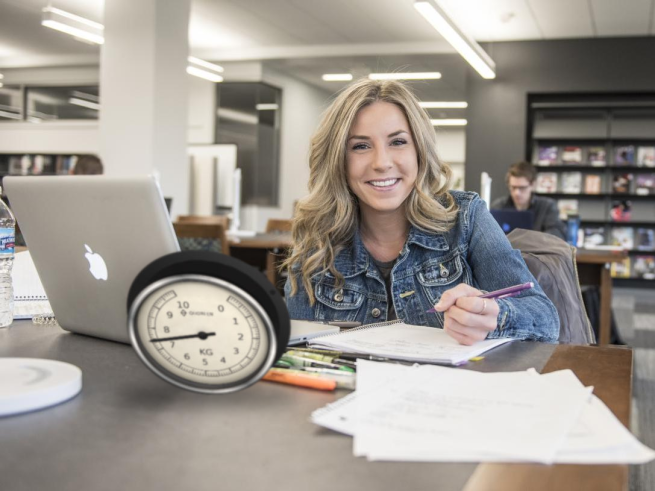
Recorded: 7.5 (kg)
